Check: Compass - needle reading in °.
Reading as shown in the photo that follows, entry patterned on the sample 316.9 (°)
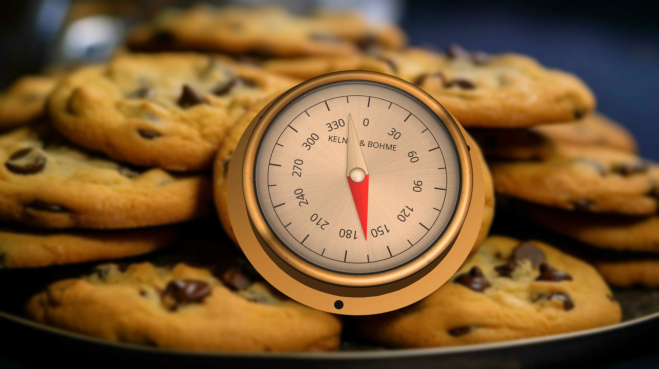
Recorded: 165 (°)
